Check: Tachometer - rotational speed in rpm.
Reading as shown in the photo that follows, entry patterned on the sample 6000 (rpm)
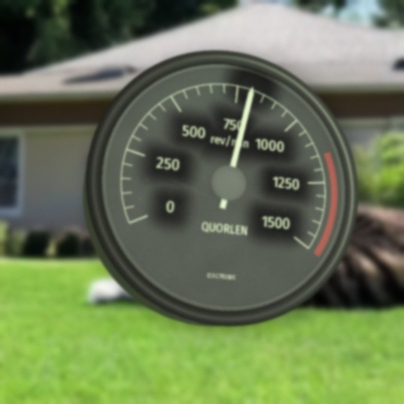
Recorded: 800 (rpm)
